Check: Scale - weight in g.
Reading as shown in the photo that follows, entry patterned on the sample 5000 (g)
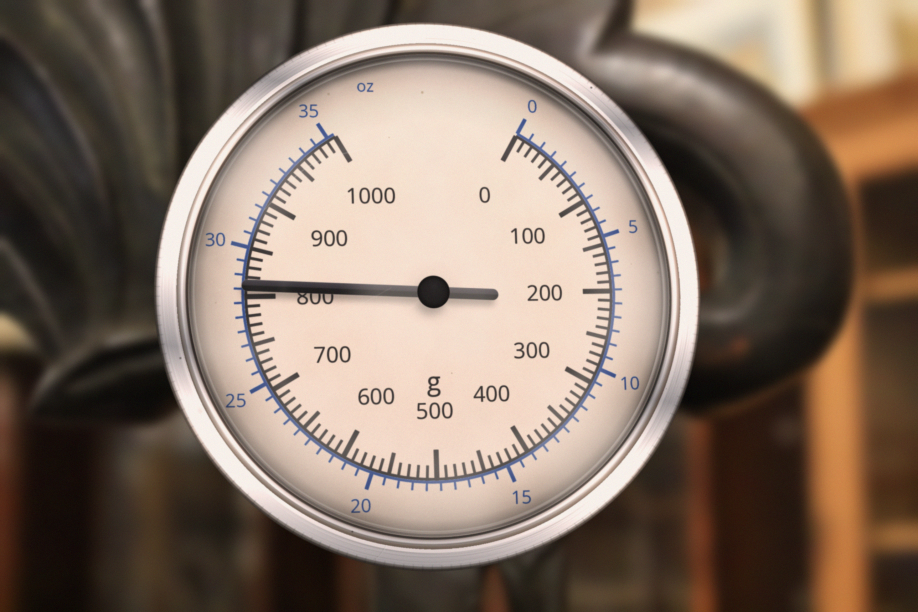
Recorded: 810 (g)
